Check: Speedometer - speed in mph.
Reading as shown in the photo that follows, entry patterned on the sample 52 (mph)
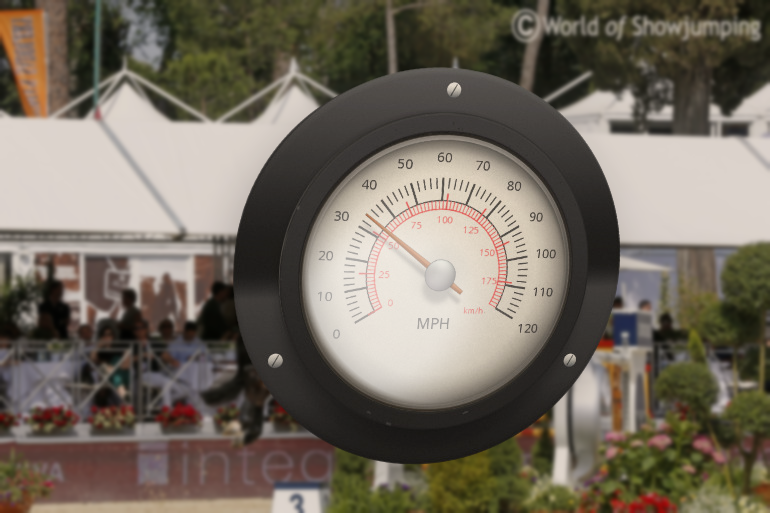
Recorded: 34 (mph)
